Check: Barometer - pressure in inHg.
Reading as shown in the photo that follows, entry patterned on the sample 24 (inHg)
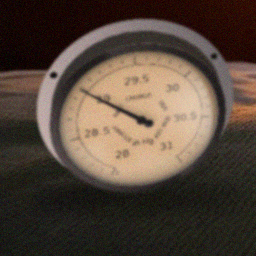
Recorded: 29 (inHg)
